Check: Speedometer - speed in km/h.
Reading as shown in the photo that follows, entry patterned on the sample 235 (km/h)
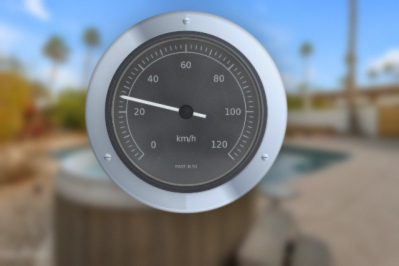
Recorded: 26 (km/h)
